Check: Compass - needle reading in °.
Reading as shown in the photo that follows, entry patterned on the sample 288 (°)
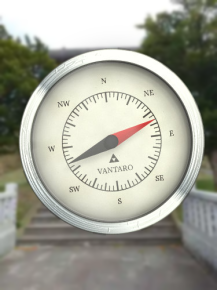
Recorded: 70 (°)
